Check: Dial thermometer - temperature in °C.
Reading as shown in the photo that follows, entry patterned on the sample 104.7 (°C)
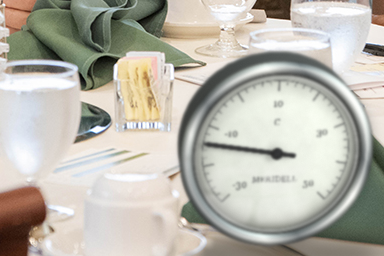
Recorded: -14 (°C)
